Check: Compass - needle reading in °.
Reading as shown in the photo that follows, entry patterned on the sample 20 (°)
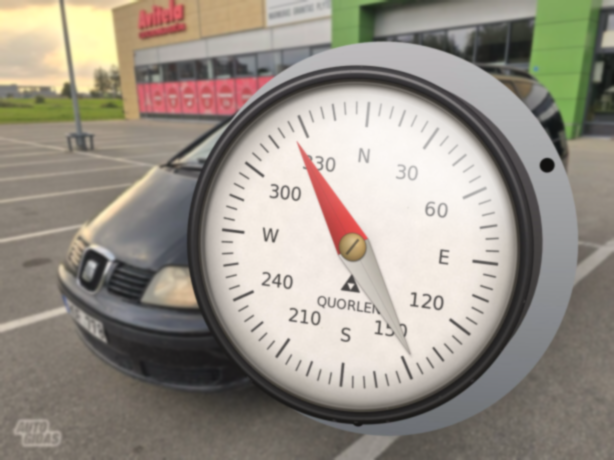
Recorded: 325 (°)
